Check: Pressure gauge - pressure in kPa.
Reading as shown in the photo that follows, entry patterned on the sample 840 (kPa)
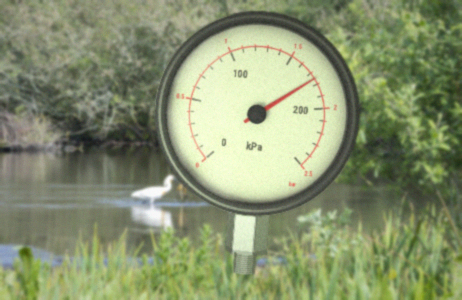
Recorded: 175 (kPa)
